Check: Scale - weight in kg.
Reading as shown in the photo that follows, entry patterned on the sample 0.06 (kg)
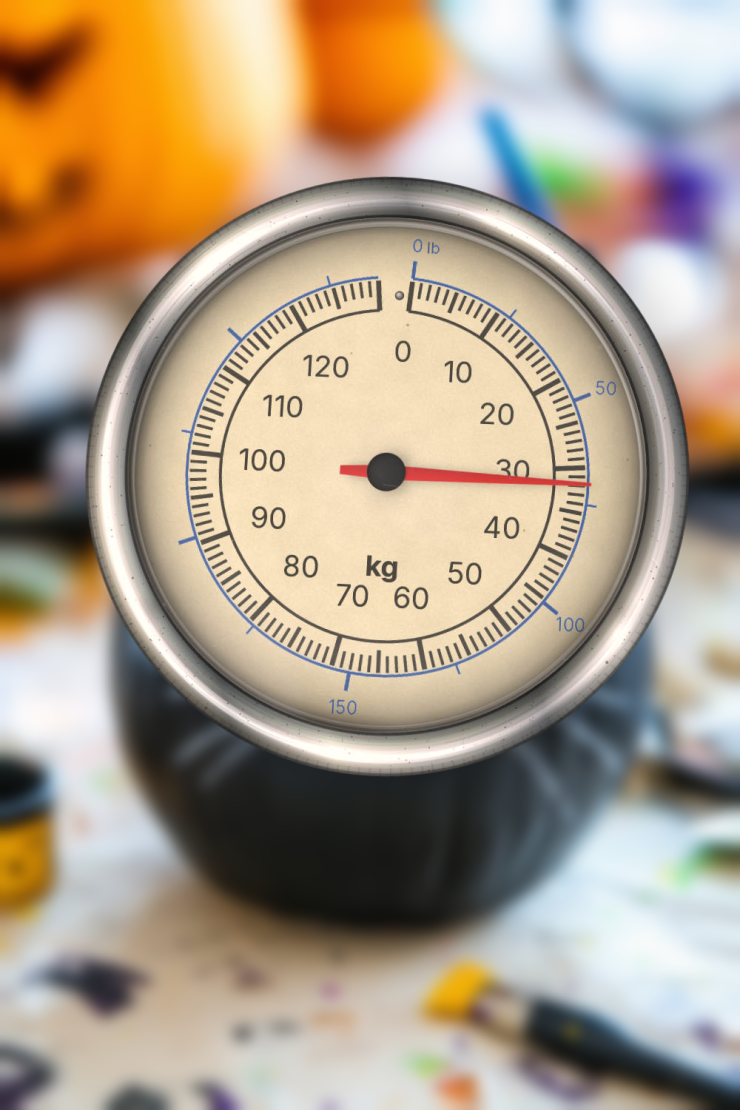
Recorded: 32 (kg)
